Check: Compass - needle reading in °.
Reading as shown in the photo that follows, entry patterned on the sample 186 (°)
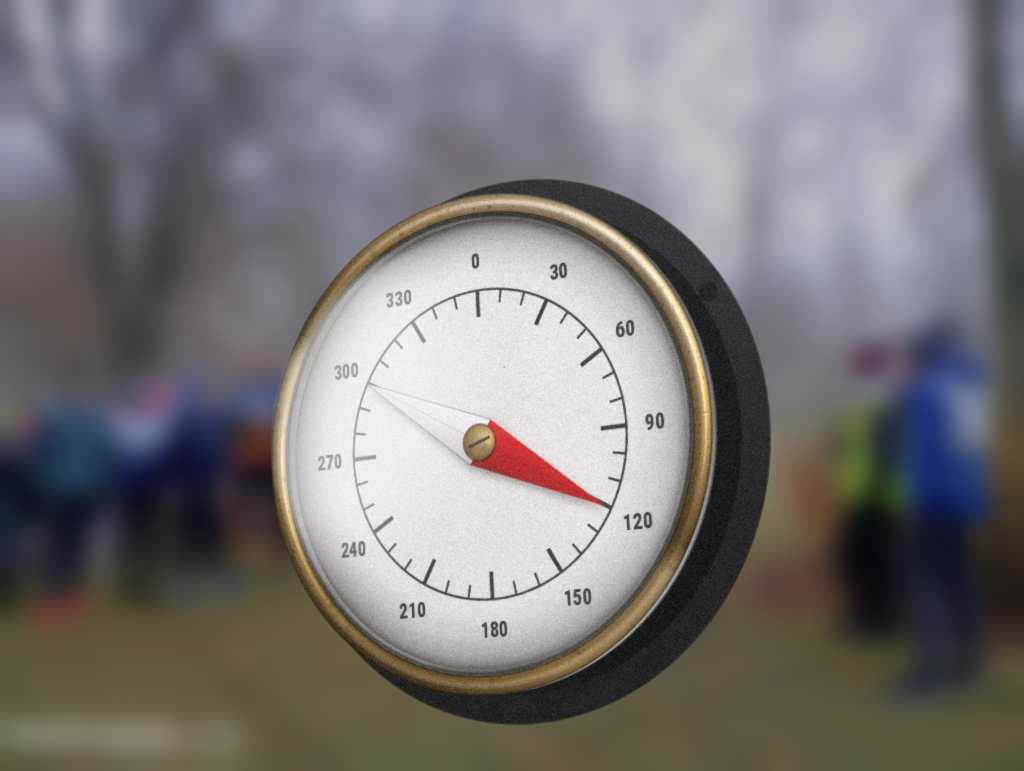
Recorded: 120 (°)
